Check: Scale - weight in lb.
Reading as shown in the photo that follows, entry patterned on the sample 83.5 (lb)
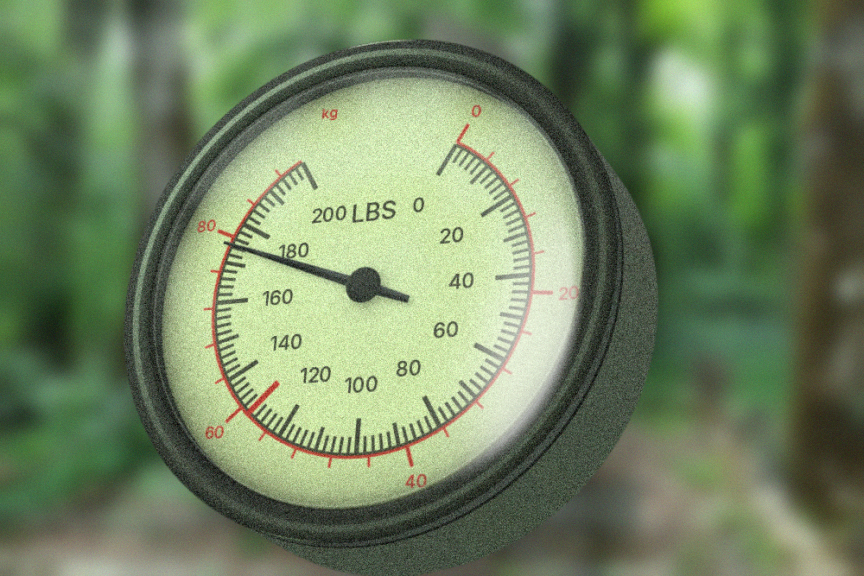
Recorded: 174 (lb)
